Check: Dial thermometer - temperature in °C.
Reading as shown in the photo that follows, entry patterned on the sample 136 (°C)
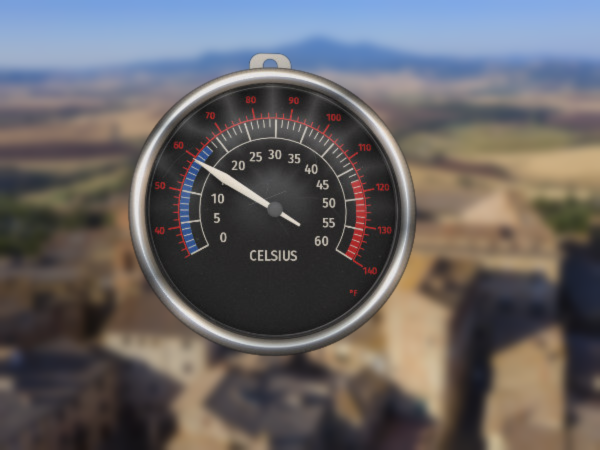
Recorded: 15 (°C)
